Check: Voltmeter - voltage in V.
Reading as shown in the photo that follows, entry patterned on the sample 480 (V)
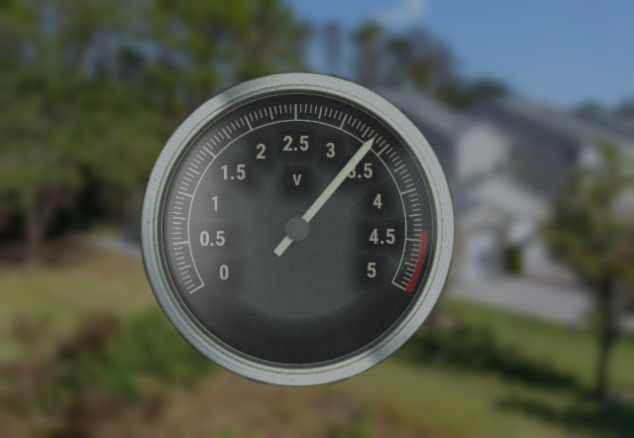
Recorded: 3.35 (V)
